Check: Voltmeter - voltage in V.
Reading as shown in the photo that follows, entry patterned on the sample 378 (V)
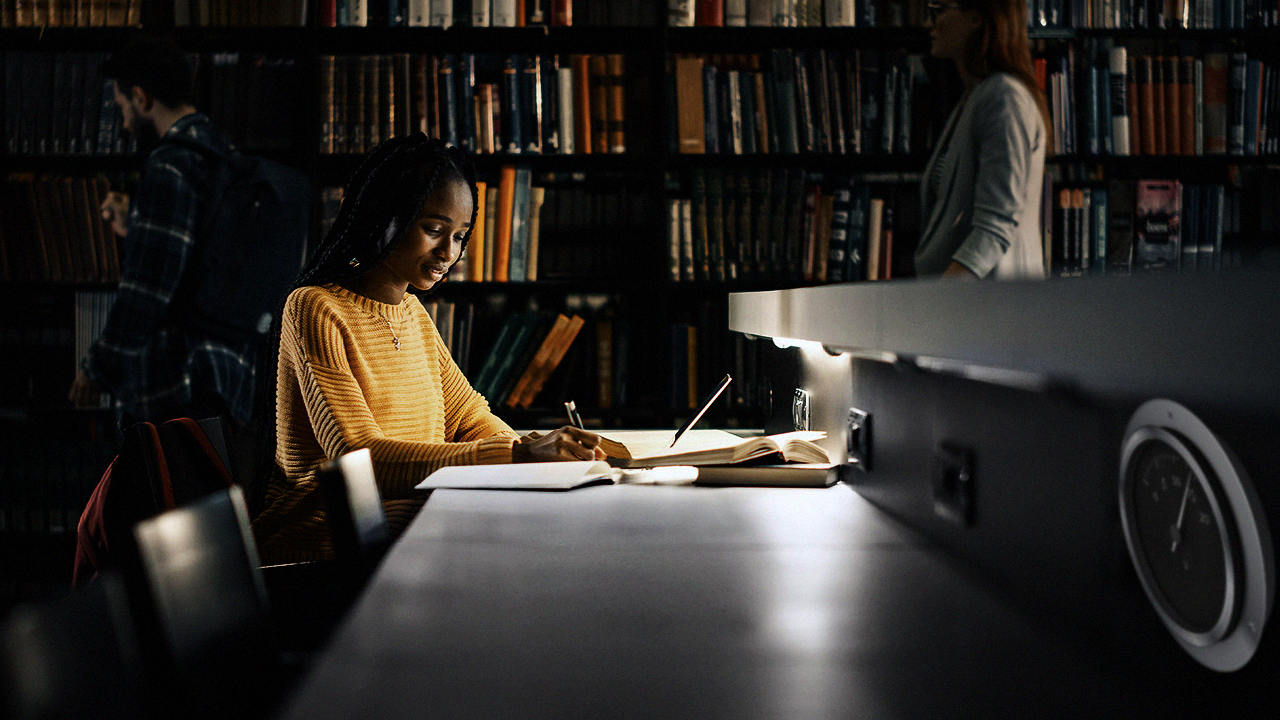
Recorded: 15 (V)
